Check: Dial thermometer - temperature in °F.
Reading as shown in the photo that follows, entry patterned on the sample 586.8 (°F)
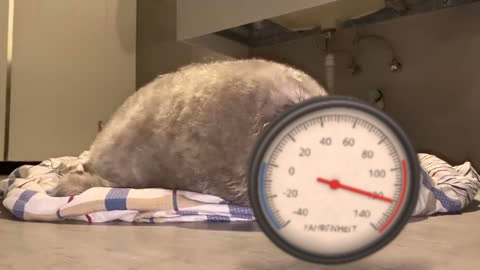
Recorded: 120 (°F)
